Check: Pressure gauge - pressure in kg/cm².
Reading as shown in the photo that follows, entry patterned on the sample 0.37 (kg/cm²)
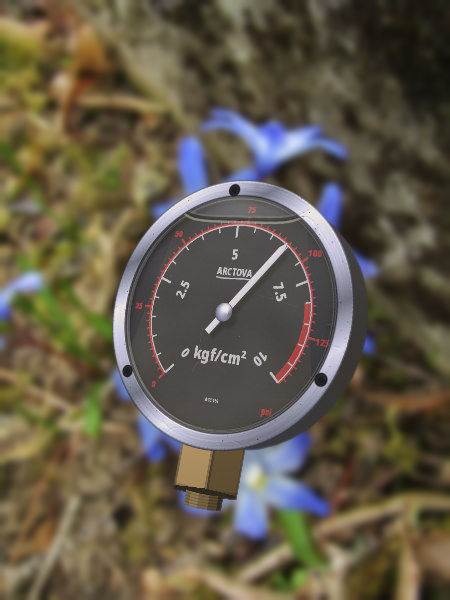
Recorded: 6.5 (kg/cm²)
